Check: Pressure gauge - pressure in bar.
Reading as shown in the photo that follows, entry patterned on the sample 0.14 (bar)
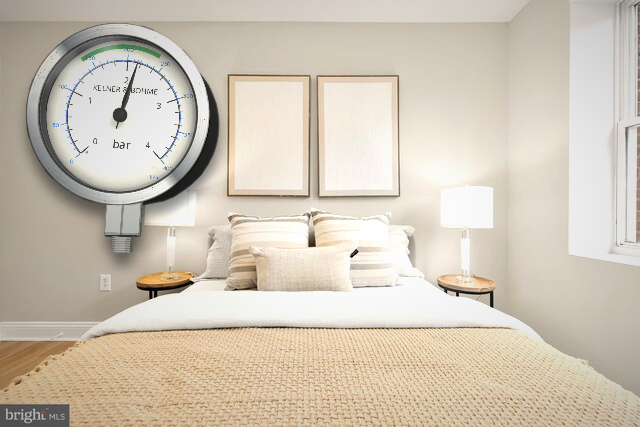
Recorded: 2.2 (bar)
